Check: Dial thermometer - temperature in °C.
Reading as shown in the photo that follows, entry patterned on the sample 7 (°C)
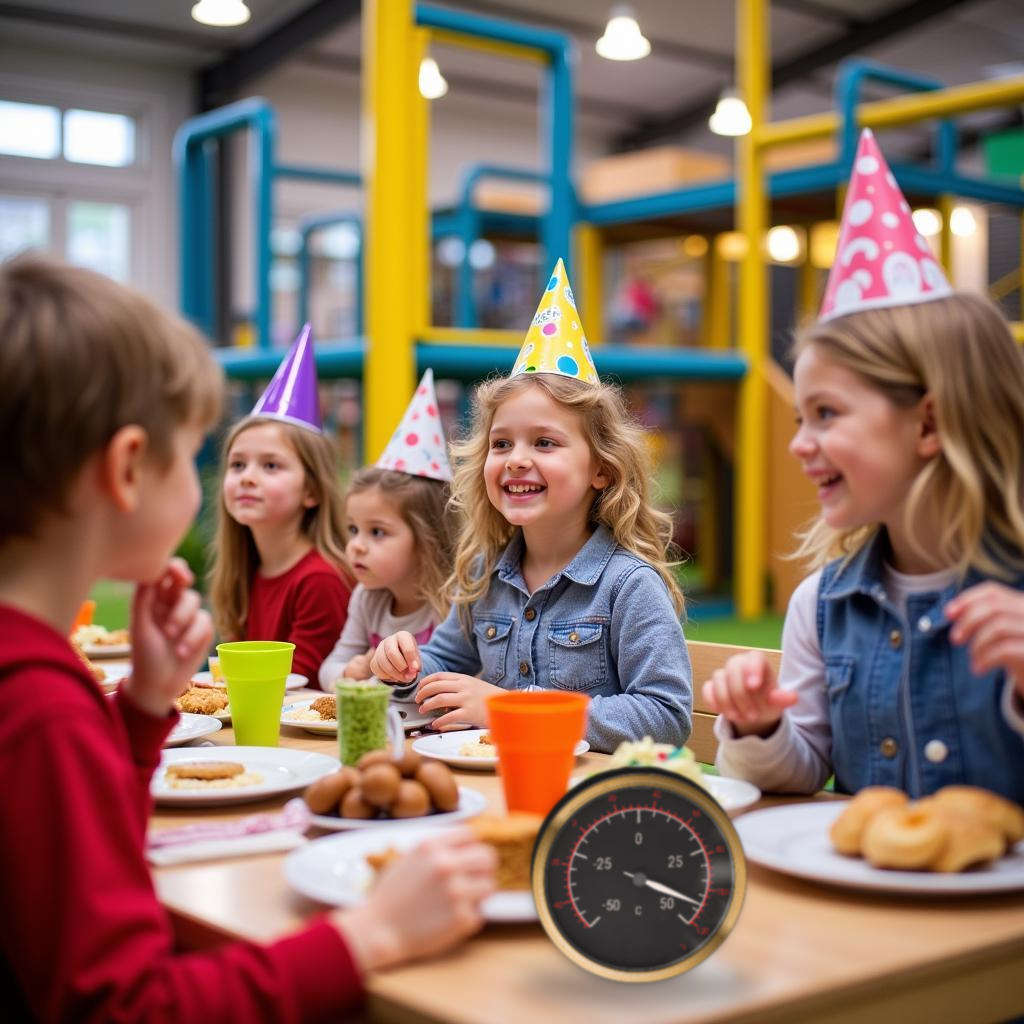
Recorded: 42.5 (°C)
